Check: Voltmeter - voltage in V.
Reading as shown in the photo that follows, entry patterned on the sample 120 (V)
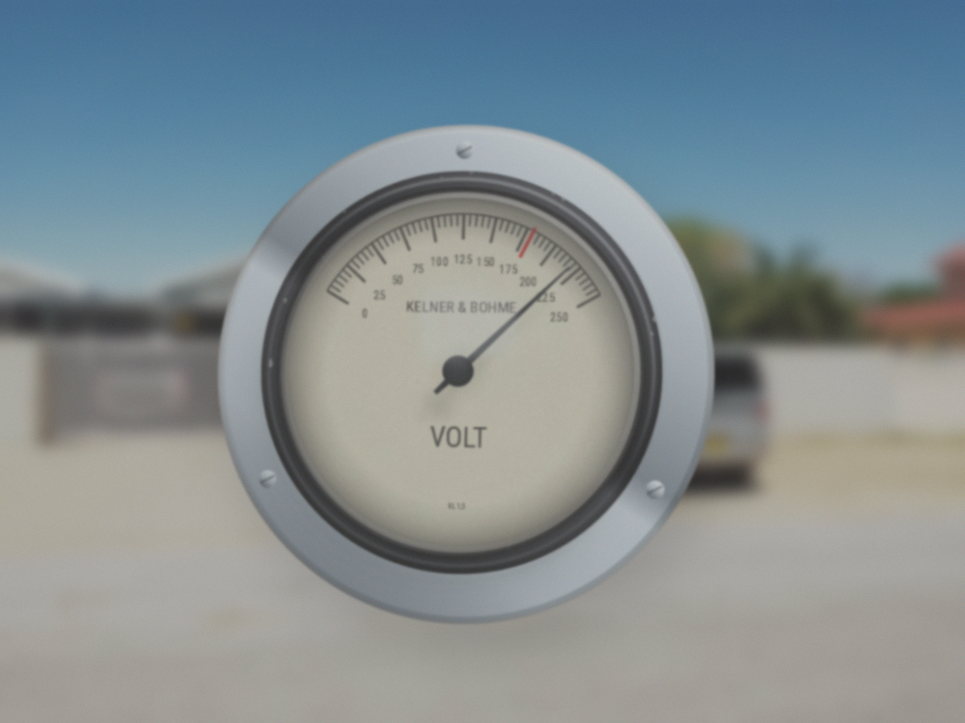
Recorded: 220 (V)
